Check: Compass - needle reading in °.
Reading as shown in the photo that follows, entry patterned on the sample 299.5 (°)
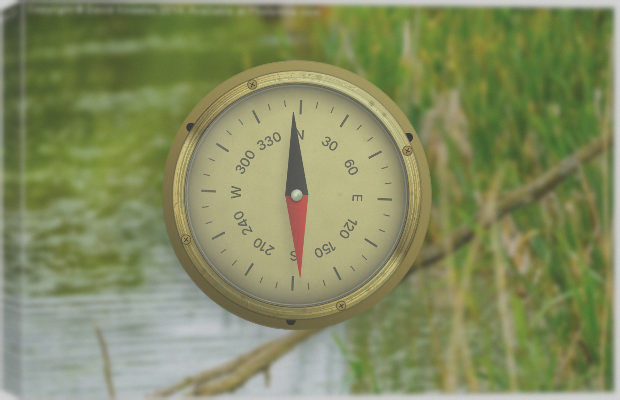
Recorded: 175 (°)
